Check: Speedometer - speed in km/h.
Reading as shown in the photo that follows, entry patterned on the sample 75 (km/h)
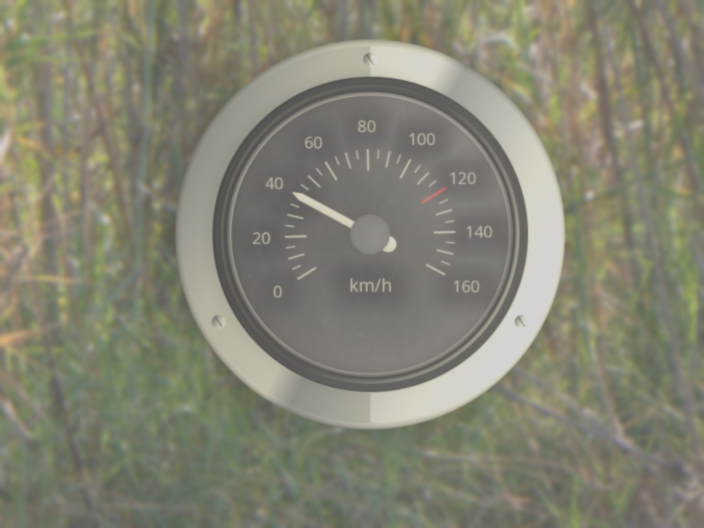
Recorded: 40 (km/h)
